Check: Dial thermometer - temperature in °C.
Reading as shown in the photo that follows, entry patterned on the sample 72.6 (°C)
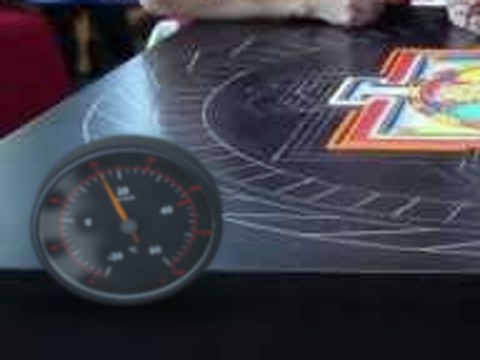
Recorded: 16 (°C)
